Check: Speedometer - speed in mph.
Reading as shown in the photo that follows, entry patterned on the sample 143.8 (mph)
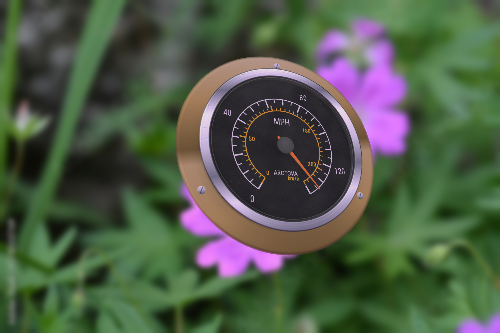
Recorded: 135 (mph)
